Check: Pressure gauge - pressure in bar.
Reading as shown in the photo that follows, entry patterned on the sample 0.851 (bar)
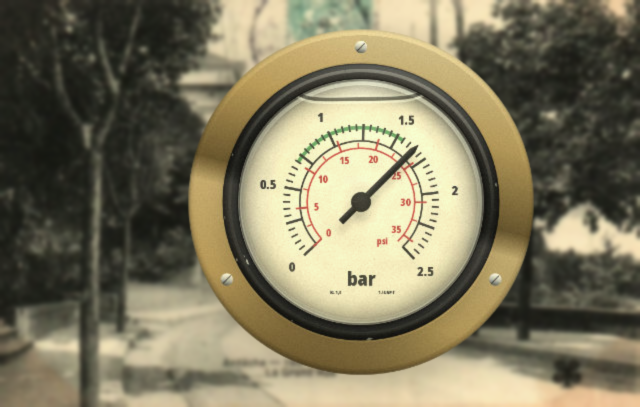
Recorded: 1.65 (bar)
